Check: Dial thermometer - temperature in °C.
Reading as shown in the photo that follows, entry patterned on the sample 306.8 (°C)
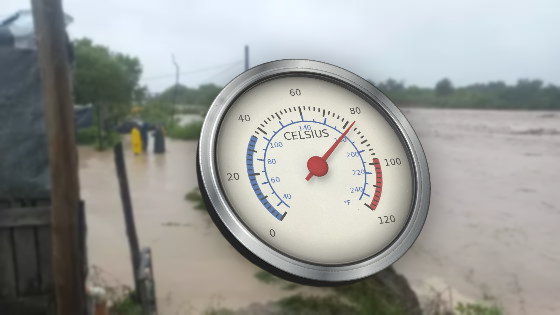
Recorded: 82 (°C)
